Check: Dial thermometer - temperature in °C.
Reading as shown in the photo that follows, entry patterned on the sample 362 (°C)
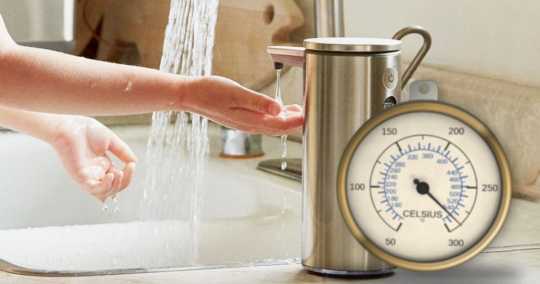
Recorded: 287.5 (°C)
